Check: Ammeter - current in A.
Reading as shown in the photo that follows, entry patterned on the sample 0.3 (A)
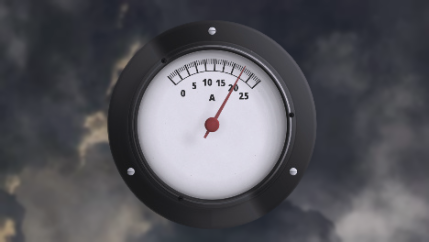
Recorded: 20 (A)
